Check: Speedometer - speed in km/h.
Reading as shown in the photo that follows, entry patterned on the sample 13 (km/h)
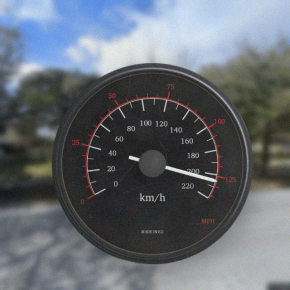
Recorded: 205 (km/h)
